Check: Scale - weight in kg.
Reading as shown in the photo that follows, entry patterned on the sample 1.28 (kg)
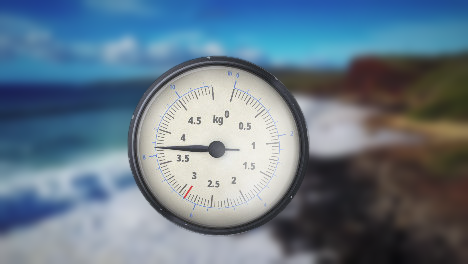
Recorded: 3.75 (kg)
